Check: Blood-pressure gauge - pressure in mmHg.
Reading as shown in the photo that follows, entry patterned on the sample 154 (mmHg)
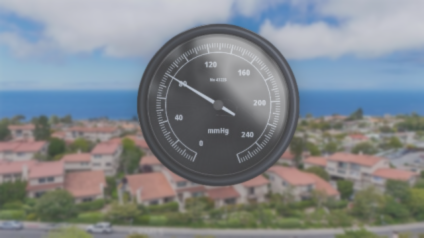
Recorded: 80 (mmHg)
